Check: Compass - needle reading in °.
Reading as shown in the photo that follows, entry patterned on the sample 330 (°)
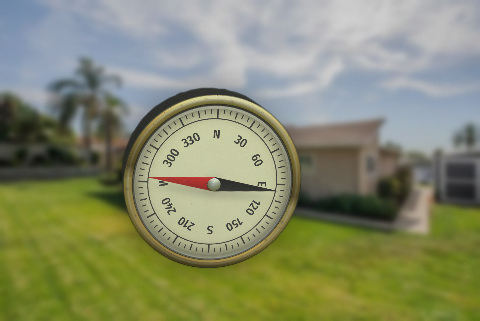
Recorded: 275 (°)
